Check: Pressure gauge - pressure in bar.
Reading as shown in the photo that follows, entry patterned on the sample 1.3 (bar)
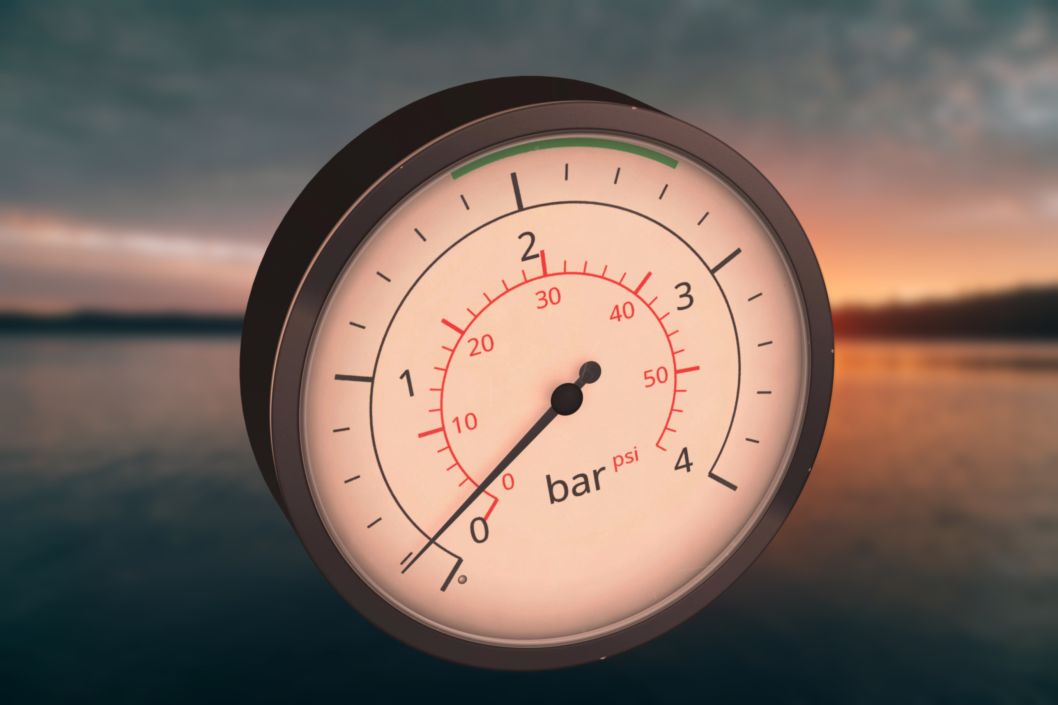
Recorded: 0.2 (bar)
